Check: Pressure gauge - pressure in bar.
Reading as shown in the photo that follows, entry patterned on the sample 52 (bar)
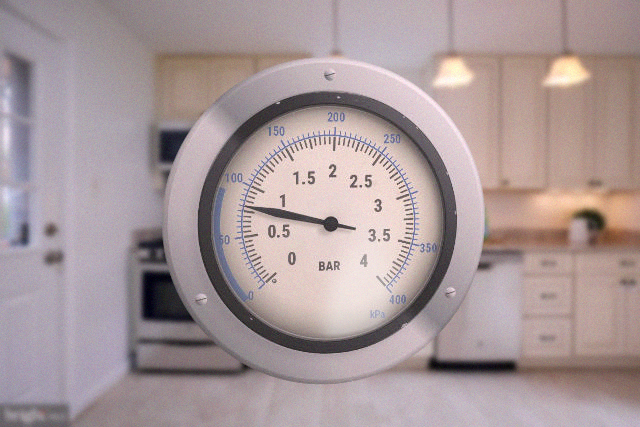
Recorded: 0.8 (bar)
